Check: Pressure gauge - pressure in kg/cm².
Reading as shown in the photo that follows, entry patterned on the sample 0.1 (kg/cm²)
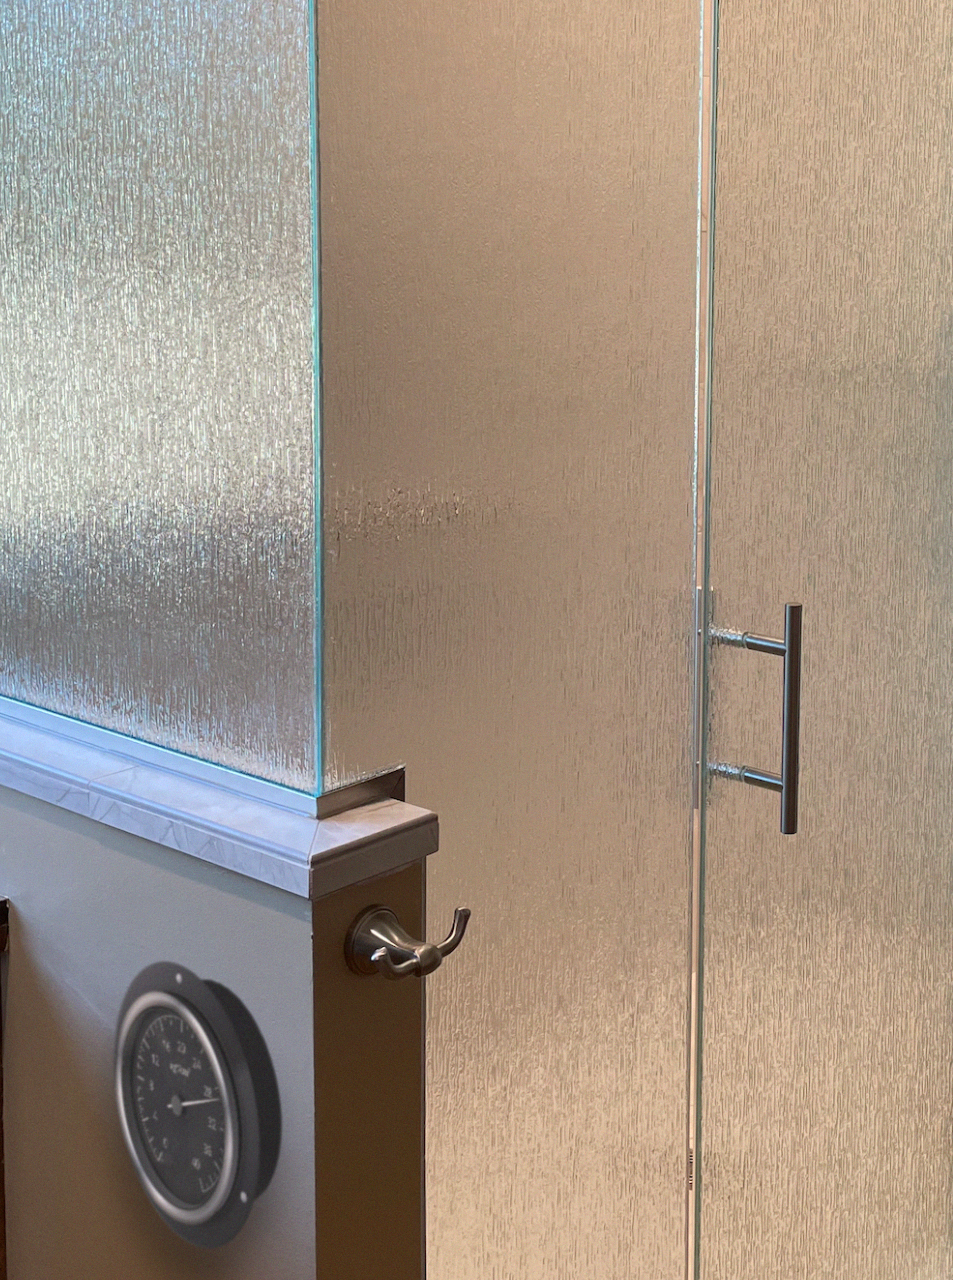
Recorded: 29 (kg/cm²)
